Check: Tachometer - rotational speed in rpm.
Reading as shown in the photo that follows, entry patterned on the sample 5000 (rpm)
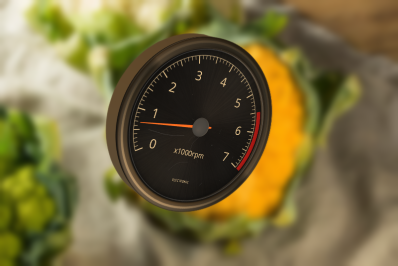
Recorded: 700 (rpm)
